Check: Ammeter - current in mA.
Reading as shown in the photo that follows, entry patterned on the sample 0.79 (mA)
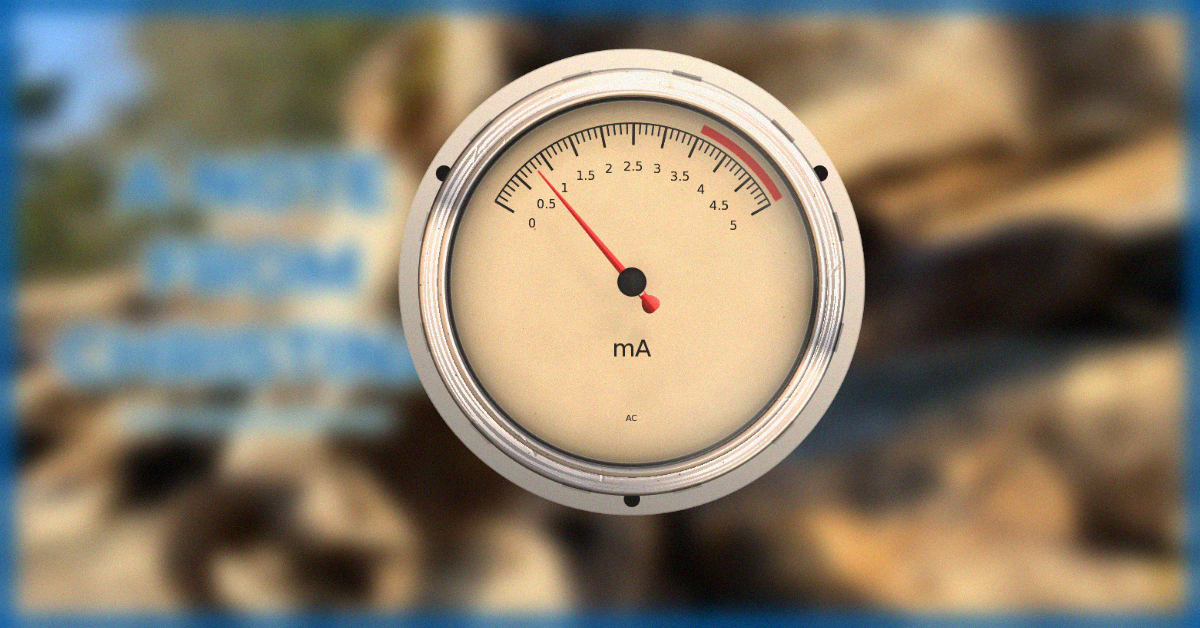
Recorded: 0.8 (mA)
